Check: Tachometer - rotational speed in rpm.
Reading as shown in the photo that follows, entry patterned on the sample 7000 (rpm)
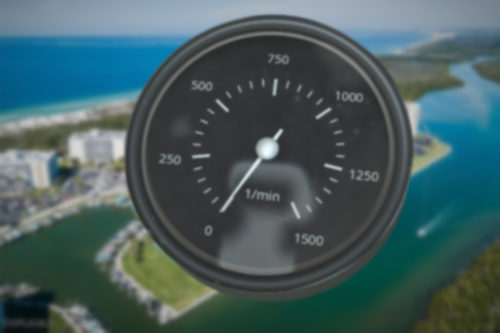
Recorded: 0 (rpm)
